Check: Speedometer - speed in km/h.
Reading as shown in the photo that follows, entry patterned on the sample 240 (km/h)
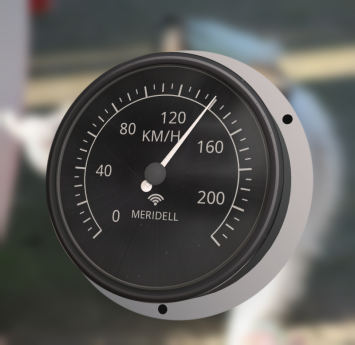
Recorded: 140 (km/h)
